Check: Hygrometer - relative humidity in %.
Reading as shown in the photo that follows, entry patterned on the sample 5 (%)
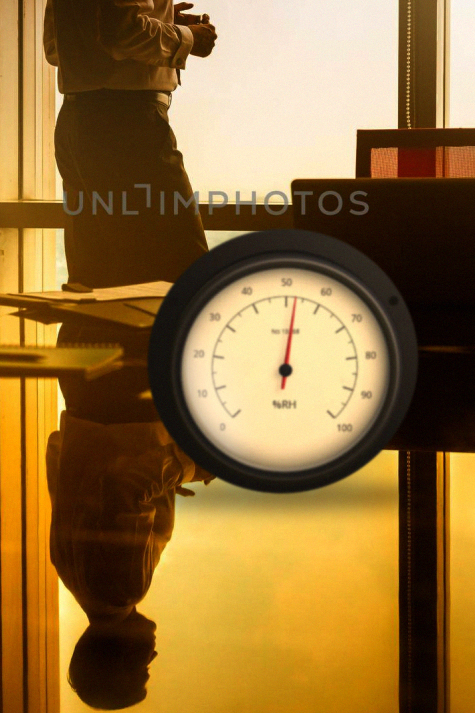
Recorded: 52.5 (%)
